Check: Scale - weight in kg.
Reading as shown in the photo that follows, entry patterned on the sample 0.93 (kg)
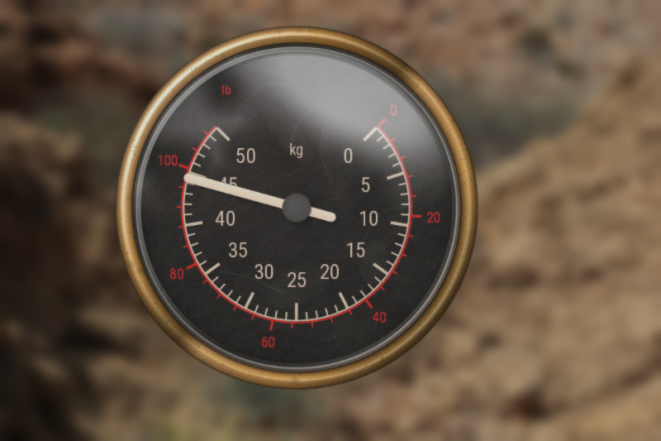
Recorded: 44.5 (kg)
